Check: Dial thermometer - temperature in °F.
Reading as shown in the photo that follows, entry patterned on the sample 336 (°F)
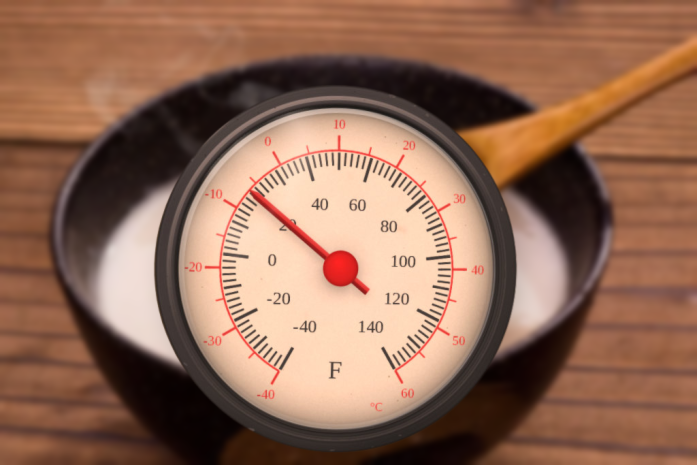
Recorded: 20 (°F)
